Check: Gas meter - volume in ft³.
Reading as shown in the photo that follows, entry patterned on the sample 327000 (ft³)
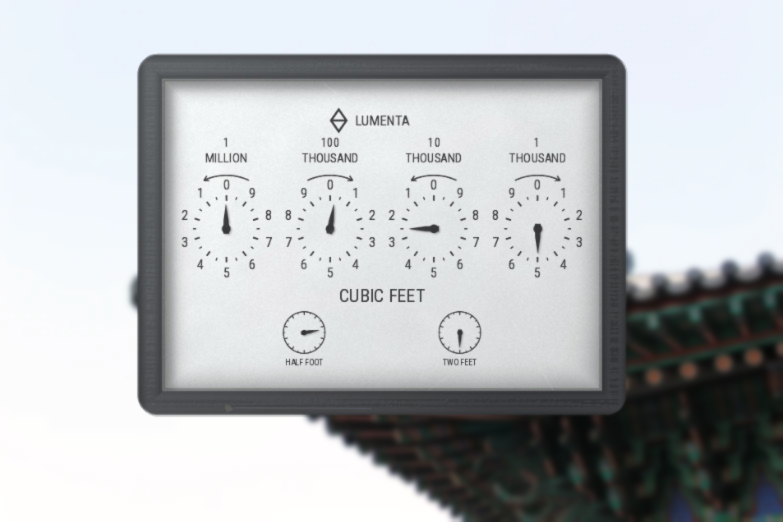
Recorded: 2500 (ft³)
